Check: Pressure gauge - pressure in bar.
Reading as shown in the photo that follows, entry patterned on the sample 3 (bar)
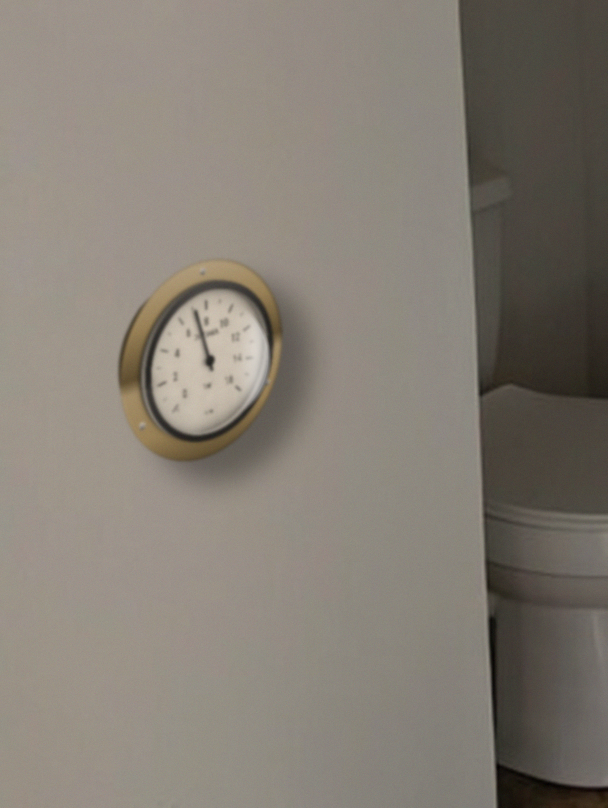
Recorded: 7 (bar)
